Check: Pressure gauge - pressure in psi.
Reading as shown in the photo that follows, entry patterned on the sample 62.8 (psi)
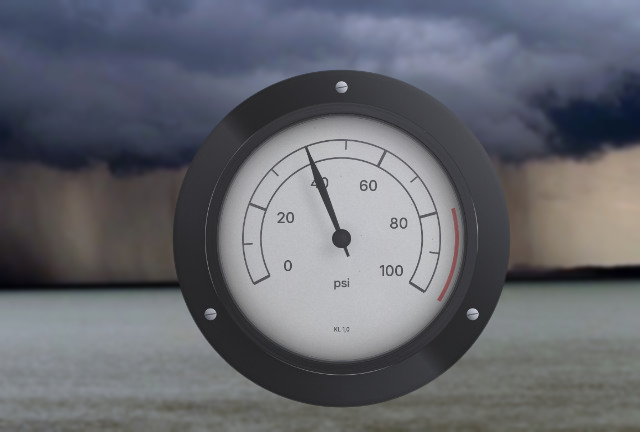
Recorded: 40 (psi)
